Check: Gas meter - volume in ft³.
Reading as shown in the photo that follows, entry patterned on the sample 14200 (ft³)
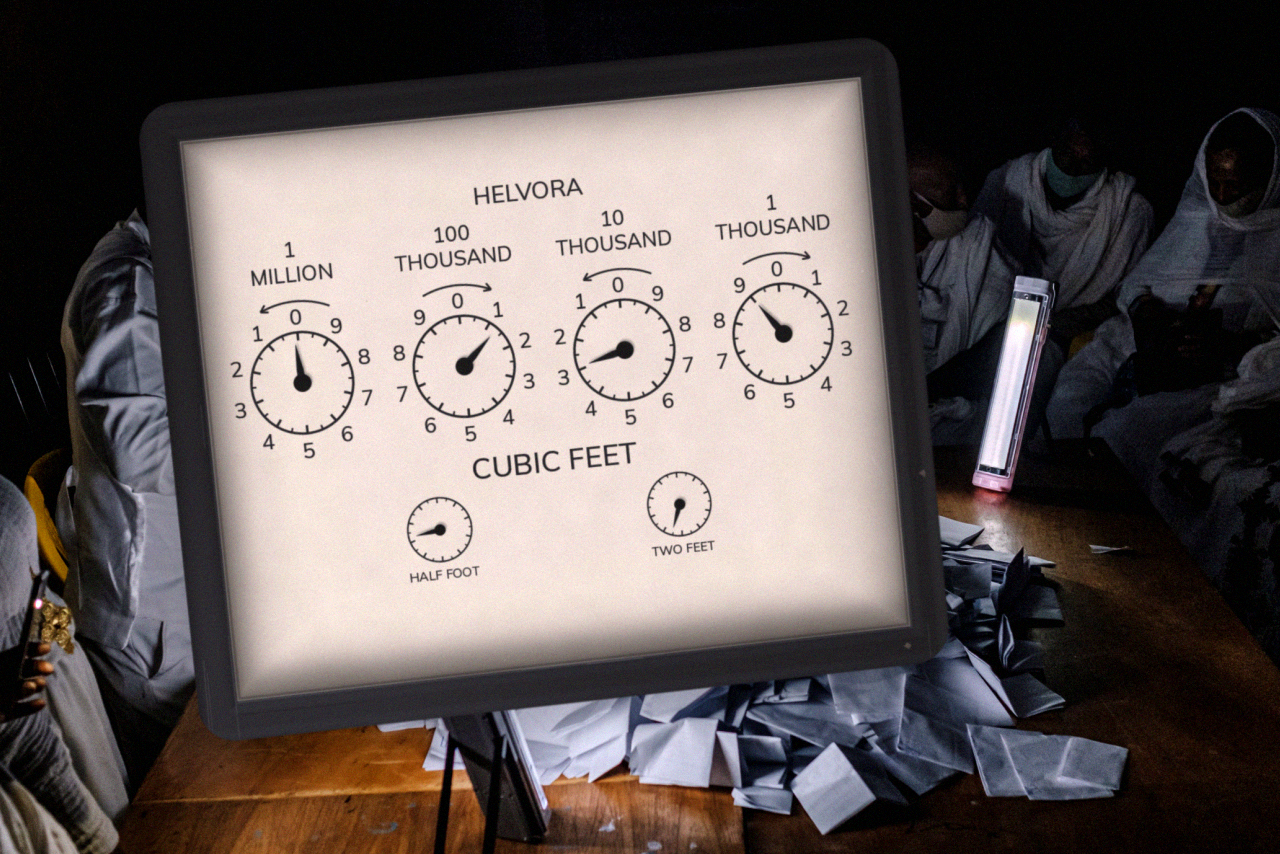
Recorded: 12900 (ft³)
